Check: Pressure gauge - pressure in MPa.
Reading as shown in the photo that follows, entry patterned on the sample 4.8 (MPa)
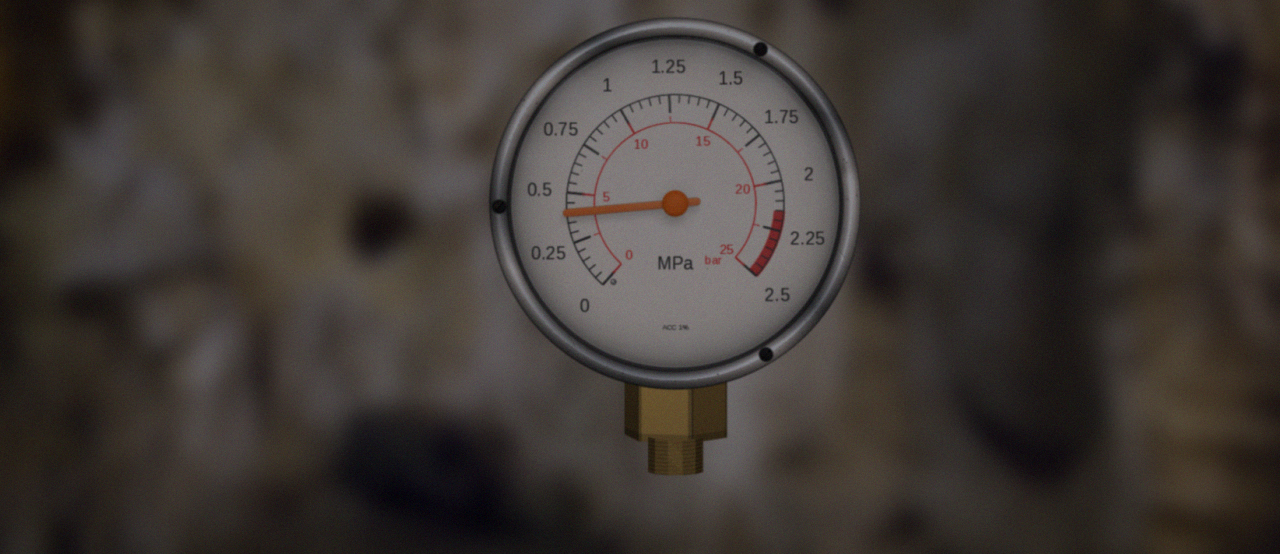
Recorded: 0.4 (MPa)
